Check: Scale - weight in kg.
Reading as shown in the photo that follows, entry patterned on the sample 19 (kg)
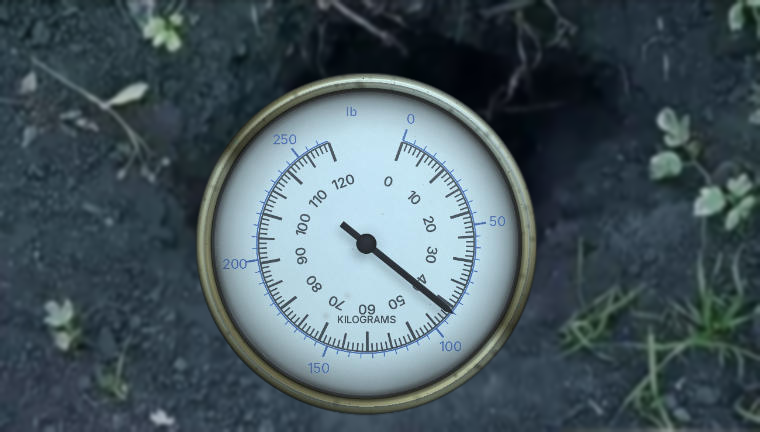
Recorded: 41 (kg)
